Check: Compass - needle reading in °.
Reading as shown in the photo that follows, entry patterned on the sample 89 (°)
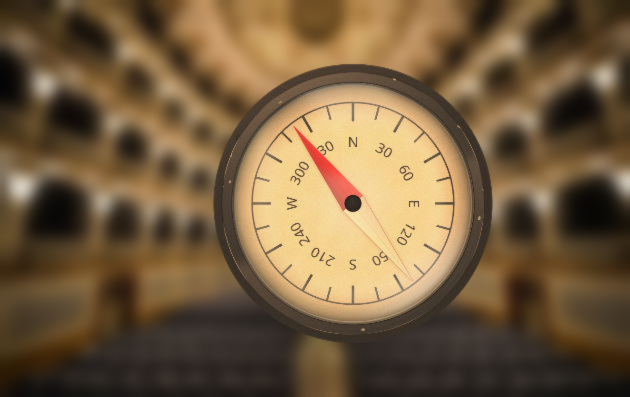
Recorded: 322.5 (°)
